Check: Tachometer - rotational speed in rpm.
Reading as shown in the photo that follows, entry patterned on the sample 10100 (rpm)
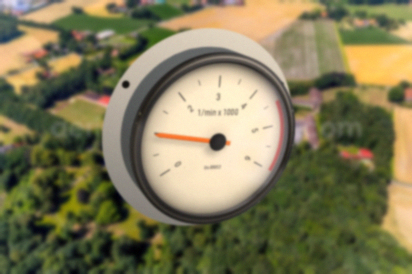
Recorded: 1000 (rpm)
